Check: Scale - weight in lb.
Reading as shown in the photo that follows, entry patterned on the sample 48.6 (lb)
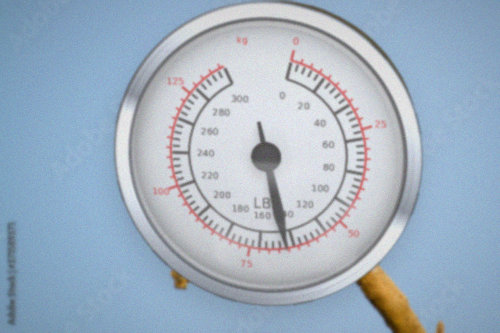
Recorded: 144 (lb)
